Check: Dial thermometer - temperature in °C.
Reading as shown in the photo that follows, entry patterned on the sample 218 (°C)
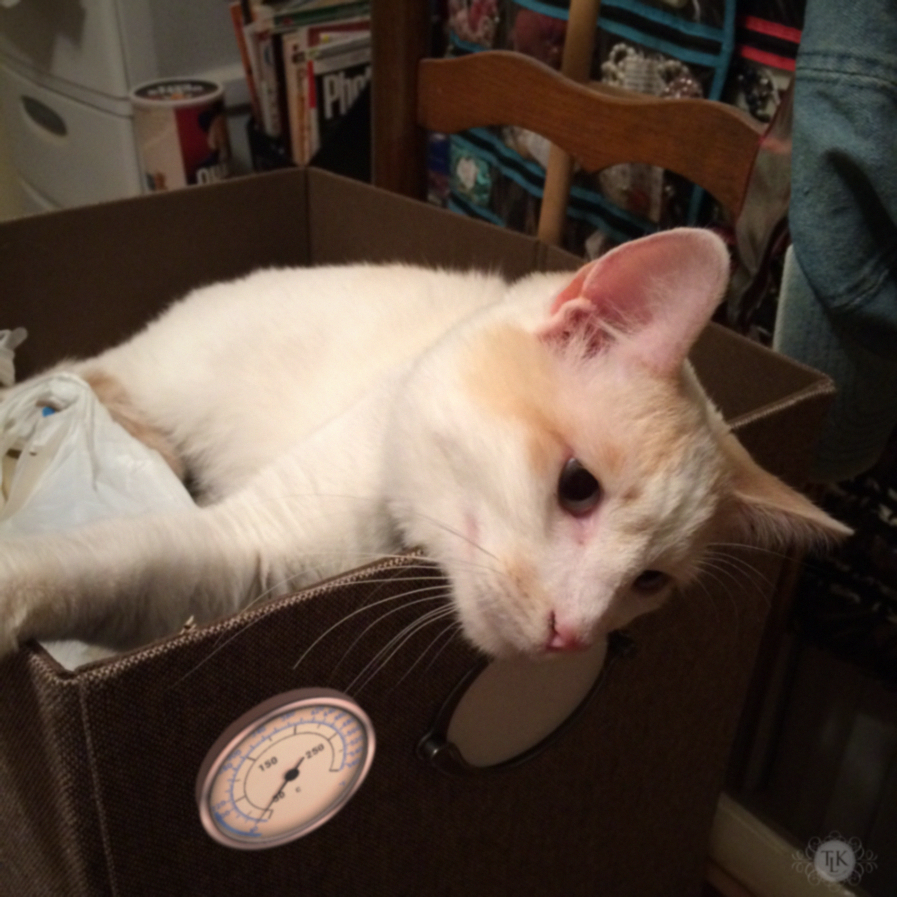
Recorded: 62.5 (°C)
